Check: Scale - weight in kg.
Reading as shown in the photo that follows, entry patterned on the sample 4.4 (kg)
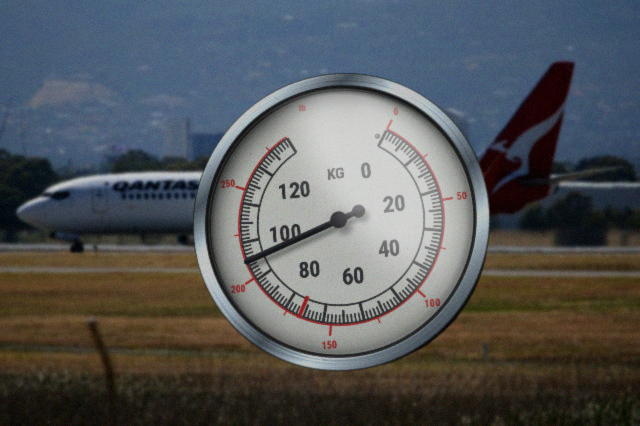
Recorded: 95 (kg)
